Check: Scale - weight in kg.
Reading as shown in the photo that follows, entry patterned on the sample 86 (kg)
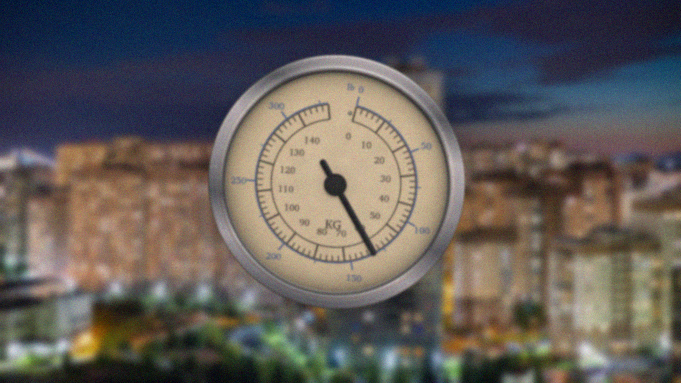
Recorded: 60 (kg)
